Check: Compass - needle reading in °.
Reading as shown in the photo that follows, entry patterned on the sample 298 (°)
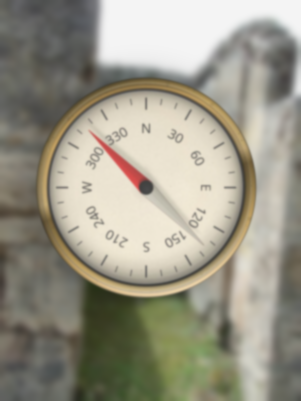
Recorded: 315 (°)
